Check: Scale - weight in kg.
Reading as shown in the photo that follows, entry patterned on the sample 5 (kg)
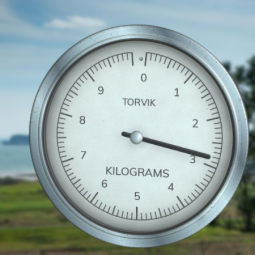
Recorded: 2.8 (kg)
